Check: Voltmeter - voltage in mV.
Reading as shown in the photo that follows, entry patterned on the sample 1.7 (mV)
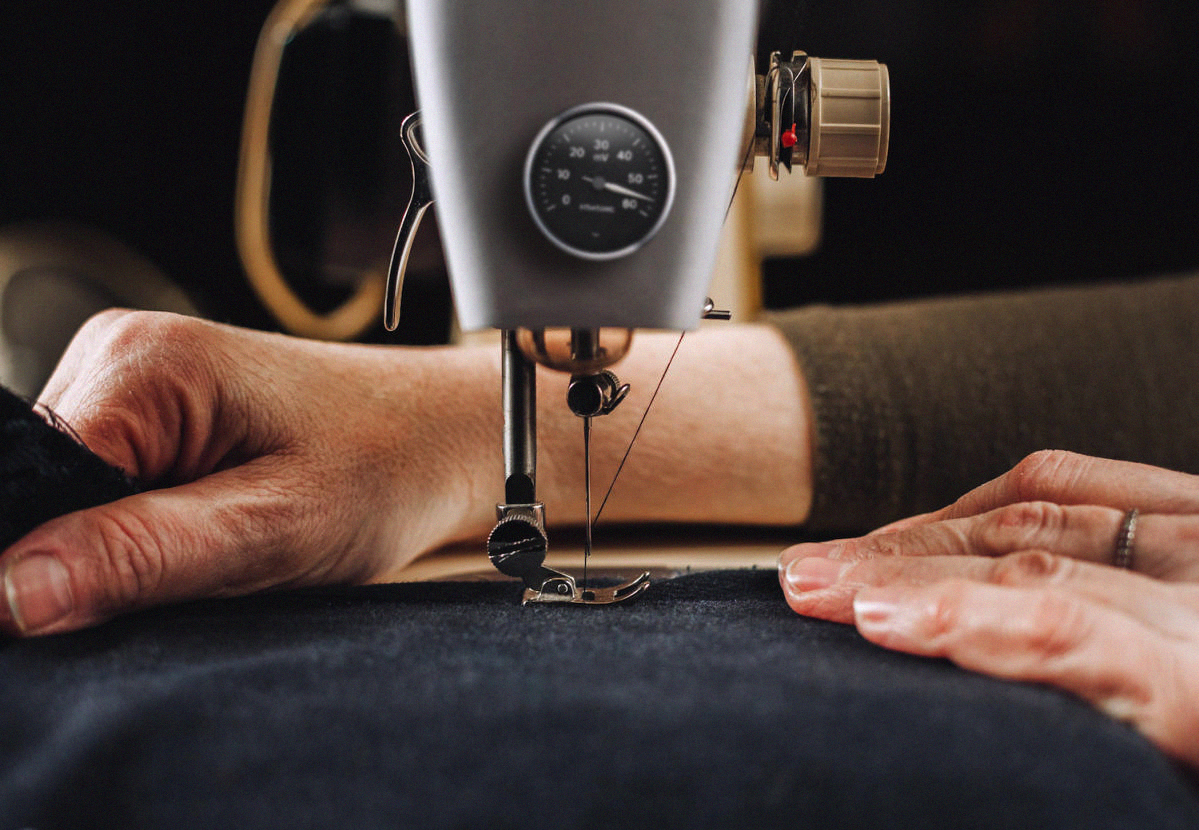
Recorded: 56 (mV)
